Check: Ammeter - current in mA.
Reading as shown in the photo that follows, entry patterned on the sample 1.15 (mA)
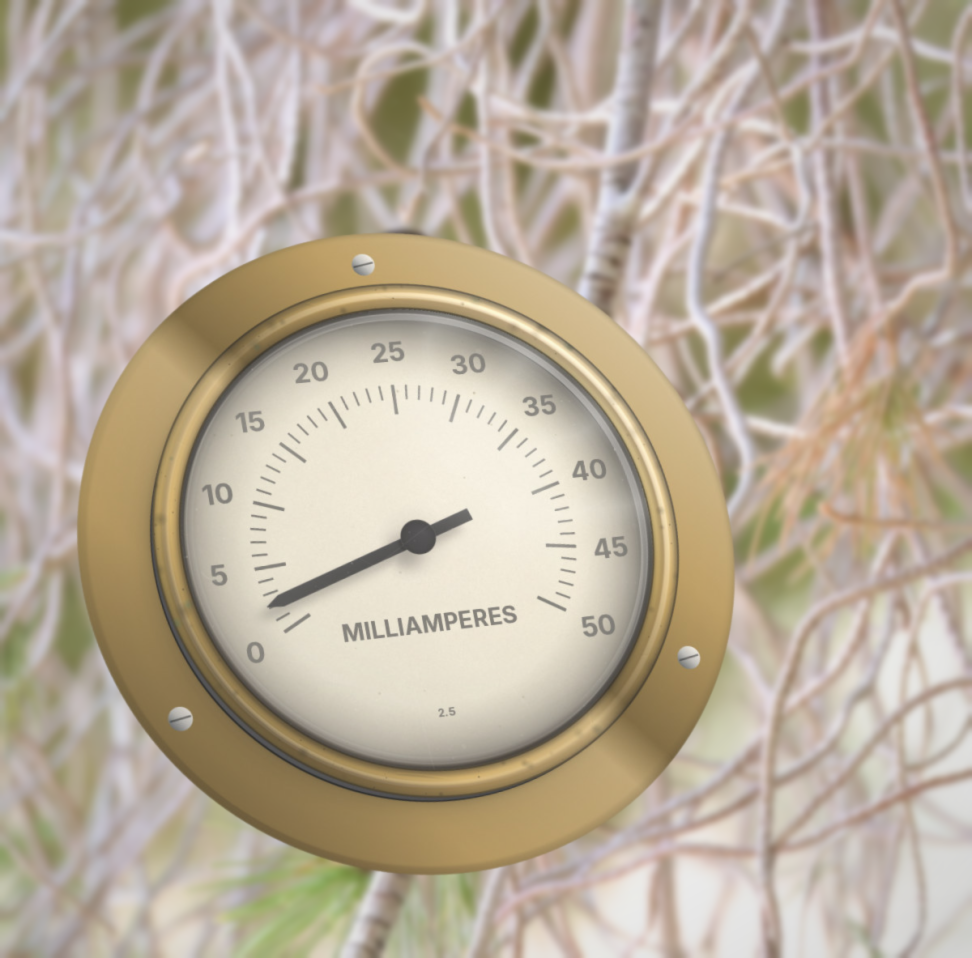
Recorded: 2 (mA)
